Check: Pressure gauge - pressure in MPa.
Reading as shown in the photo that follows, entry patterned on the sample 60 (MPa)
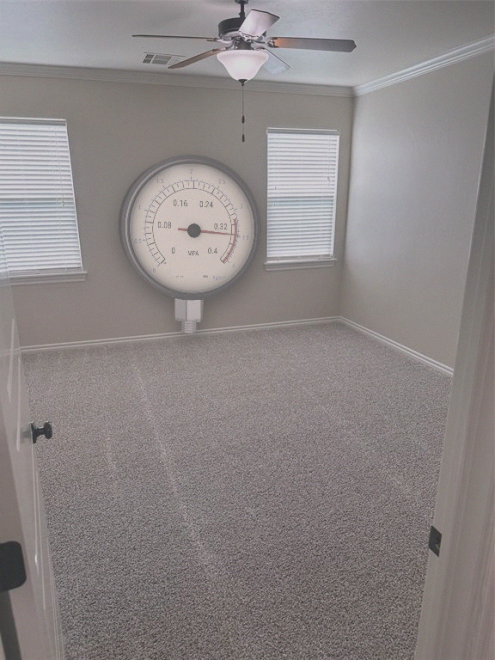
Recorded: 0.34 (MPa)
